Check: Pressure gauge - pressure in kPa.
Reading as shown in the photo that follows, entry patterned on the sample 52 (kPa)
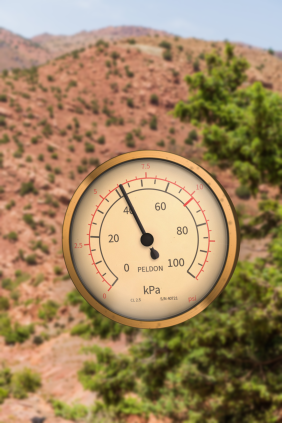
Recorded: 42.5 (kPa)
